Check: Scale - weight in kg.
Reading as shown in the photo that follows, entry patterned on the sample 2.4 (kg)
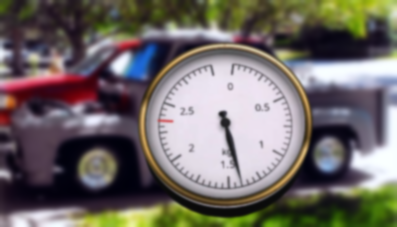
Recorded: 1.4 (kg)
